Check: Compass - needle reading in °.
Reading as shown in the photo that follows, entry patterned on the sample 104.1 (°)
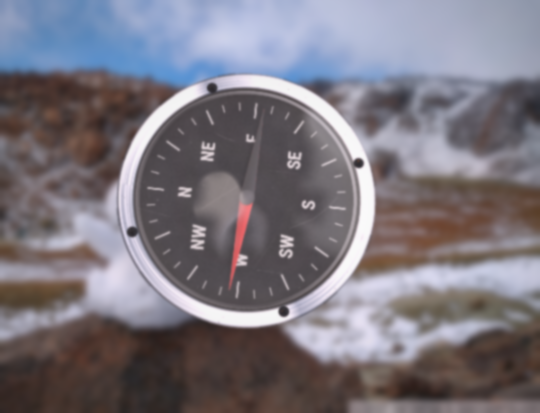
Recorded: 275 (°)
